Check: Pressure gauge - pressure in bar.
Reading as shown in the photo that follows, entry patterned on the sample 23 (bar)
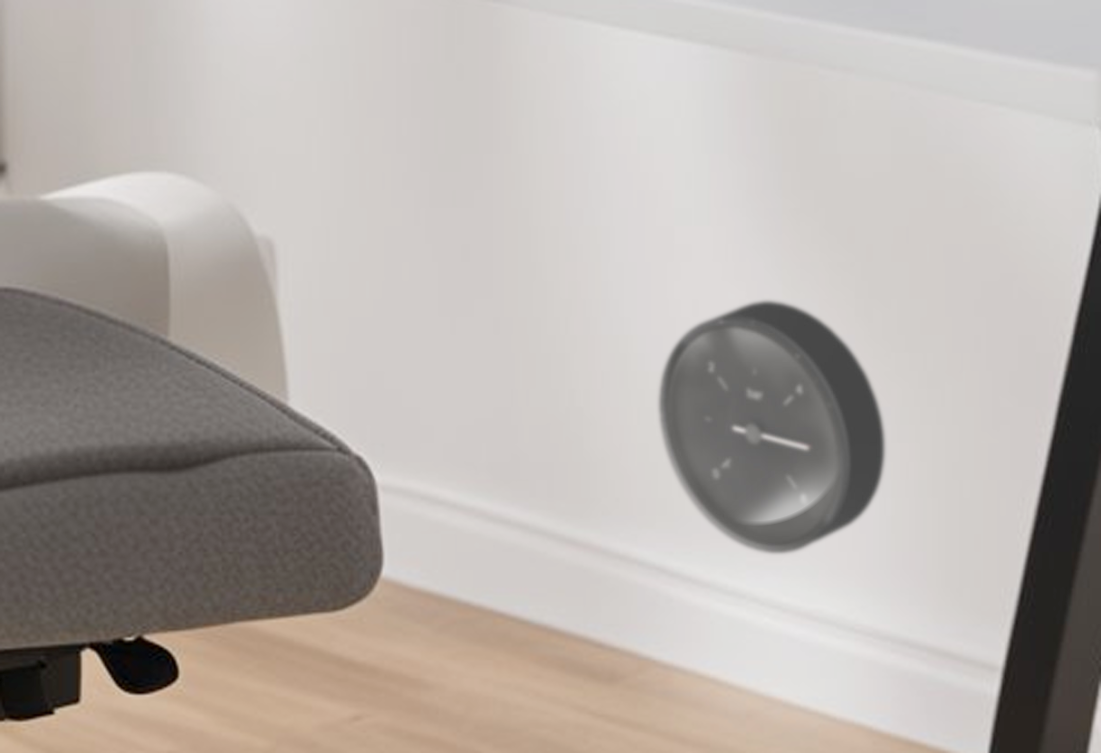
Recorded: 5 (bar)
